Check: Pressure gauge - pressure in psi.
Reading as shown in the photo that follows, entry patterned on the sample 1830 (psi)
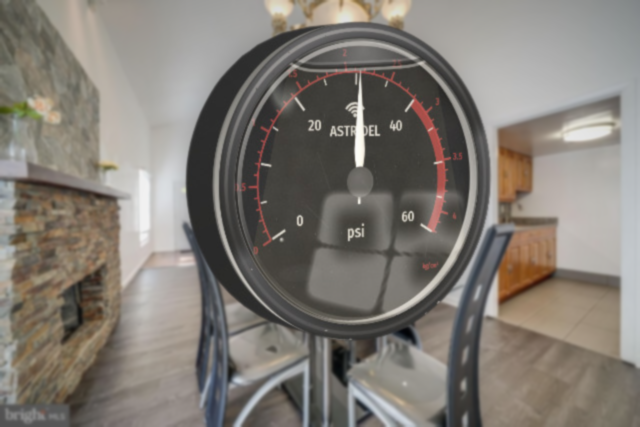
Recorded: 30 (psi)
